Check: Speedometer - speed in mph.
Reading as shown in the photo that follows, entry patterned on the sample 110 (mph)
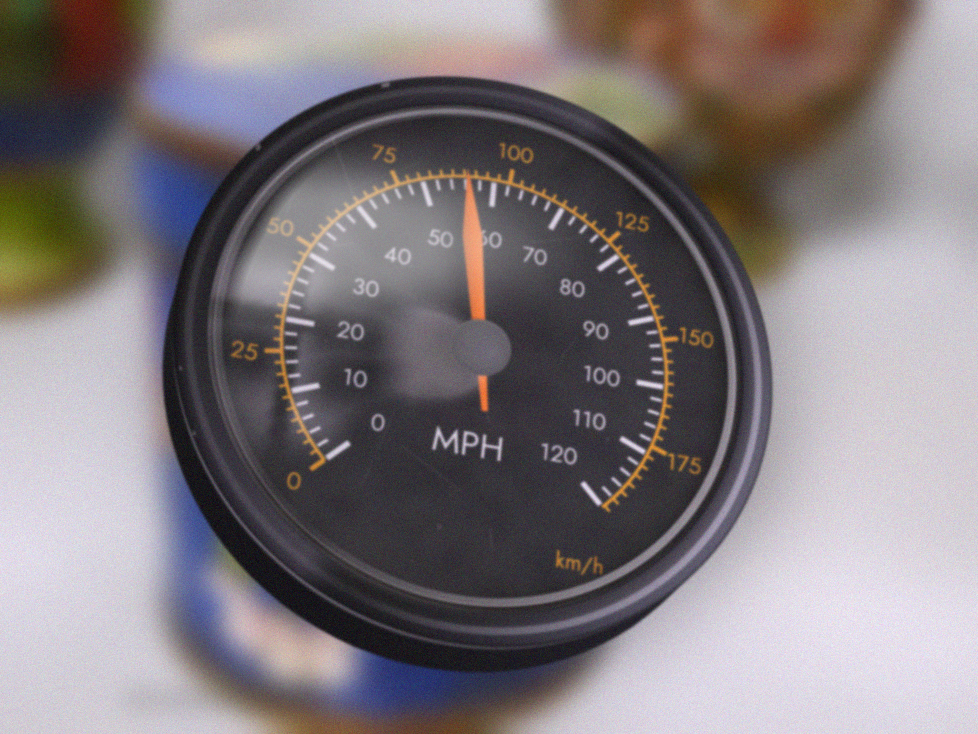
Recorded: 56 (mph)
